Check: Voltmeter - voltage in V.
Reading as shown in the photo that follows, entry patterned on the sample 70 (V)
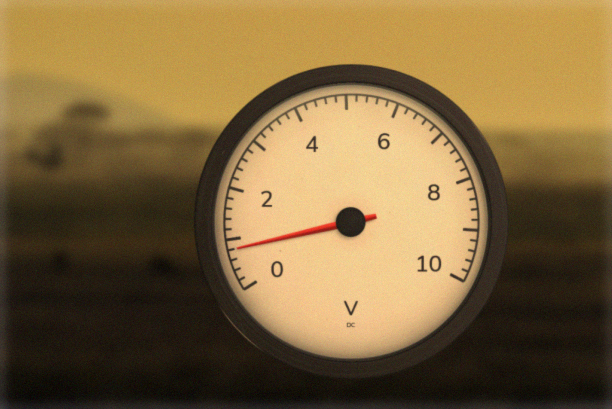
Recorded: 0.8 (V)
